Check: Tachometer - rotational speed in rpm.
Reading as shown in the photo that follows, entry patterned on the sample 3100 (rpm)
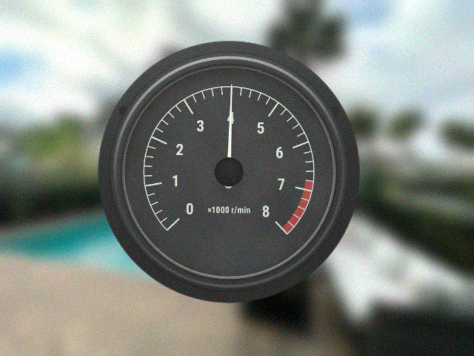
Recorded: 4000 (rpm)
